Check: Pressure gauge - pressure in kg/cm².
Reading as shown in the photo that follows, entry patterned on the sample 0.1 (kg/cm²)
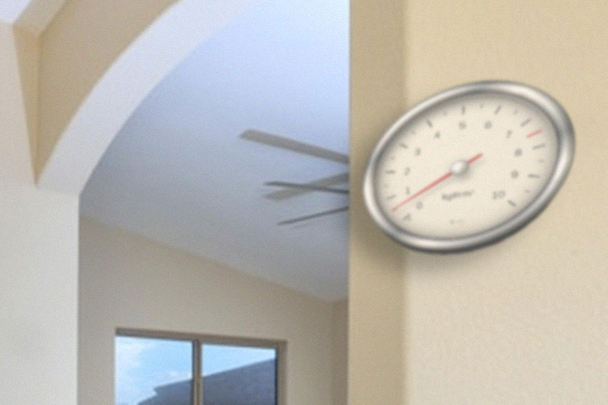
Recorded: 0.5 (kg/cm²)
